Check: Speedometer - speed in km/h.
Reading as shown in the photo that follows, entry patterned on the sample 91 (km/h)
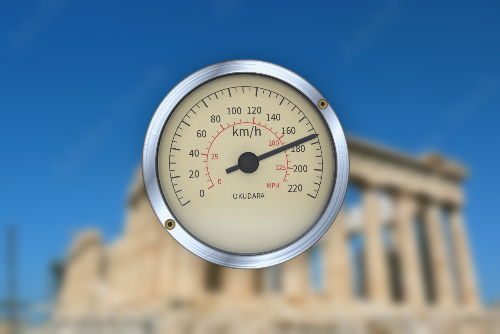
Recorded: 175 (km/h)
